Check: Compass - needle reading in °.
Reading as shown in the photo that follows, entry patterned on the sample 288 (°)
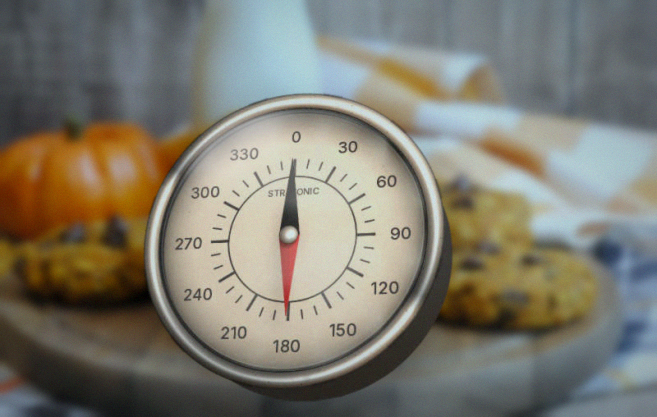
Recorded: 180 (°)
